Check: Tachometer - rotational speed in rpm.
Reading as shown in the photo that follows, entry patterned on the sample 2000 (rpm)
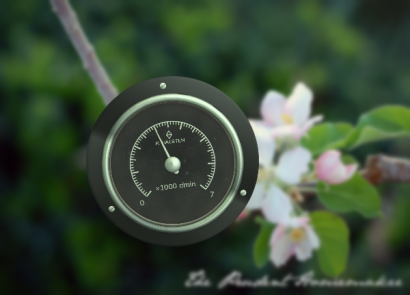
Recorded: 3000 (rpm)
